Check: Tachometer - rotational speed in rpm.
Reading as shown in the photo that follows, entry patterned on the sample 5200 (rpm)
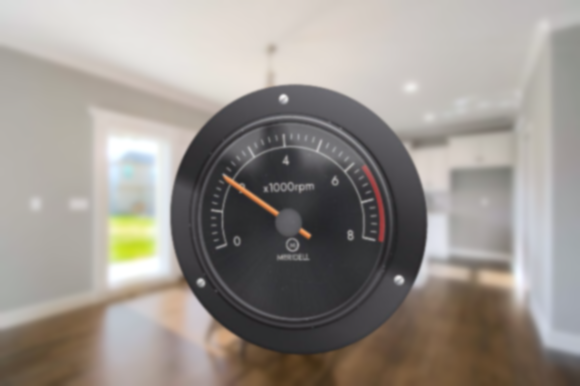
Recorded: 2000 (rpm)
